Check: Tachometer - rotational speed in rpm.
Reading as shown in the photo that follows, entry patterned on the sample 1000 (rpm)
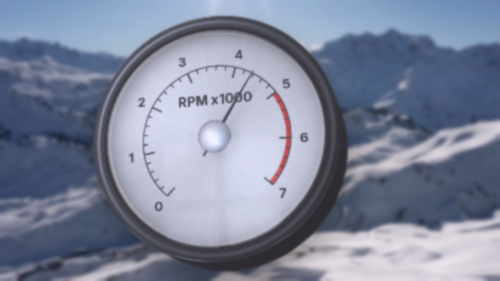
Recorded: 4400 (rpm)
